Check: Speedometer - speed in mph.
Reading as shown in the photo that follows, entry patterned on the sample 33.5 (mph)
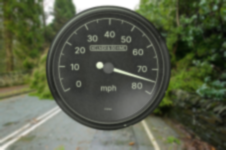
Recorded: 75 (mph)
